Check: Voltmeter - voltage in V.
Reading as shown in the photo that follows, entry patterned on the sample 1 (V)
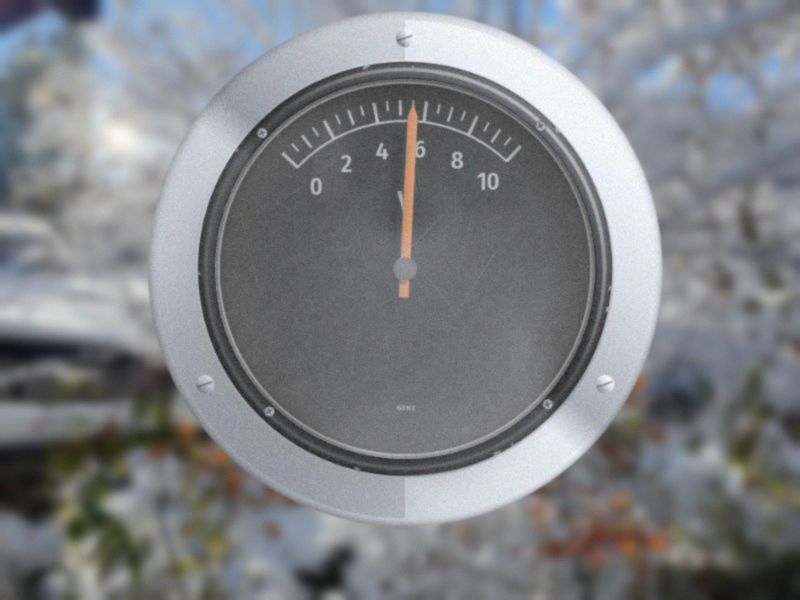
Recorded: 5.5 (V)
